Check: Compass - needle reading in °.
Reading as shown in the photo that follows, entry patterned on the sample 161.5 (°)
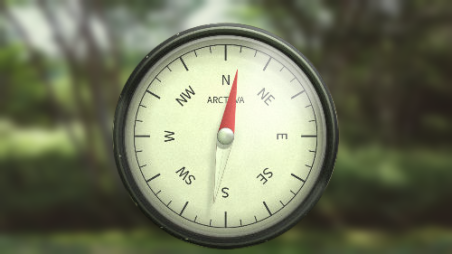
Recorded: 10 (°)
